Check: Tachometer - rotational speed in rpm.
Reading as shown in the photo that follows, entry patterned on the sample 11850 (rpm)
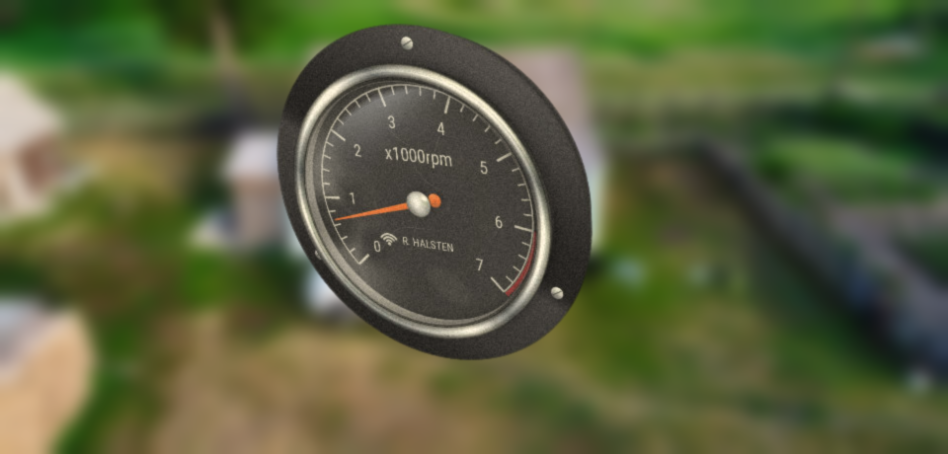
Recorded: 700 (rpm)
